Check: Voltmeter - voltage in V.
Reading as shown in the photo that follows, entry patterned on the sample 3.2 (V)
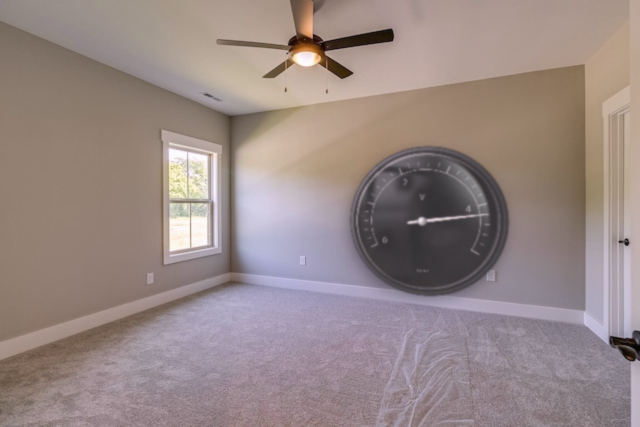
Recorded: 4.2 (V)
